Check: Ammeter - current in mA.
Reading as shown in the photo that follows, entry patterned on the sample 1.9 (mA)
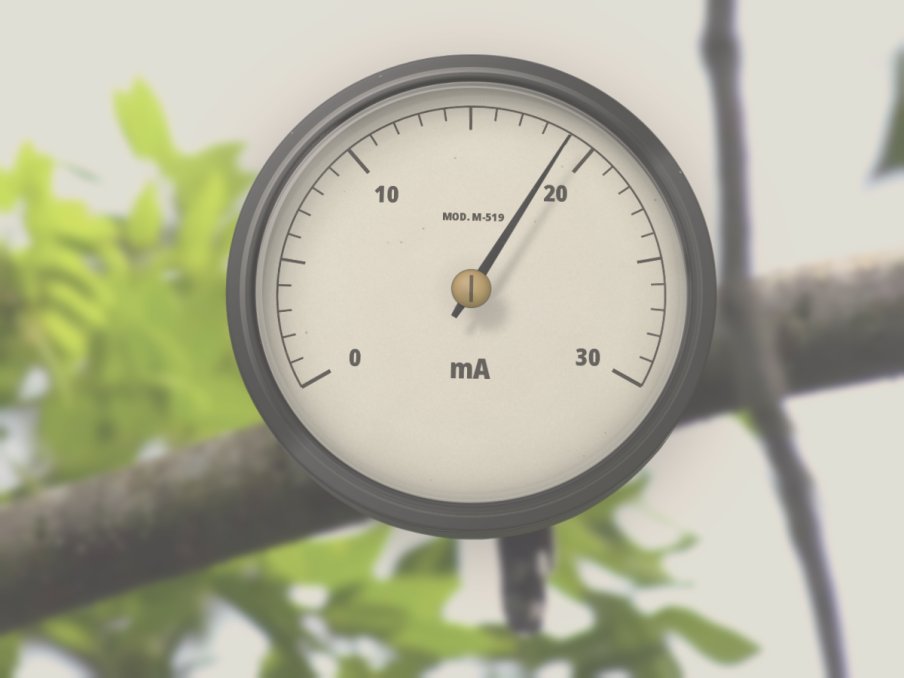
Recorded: 19 (mA)
